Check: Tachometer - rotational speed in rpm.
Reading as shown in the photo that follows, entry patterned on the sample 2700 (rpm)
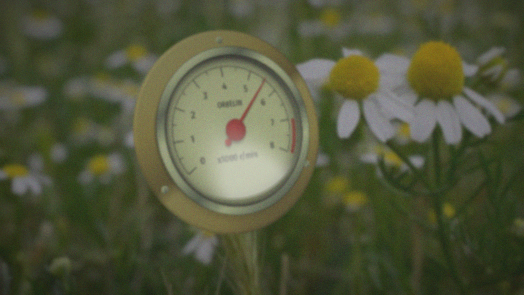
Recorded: 5500 (rpm)
